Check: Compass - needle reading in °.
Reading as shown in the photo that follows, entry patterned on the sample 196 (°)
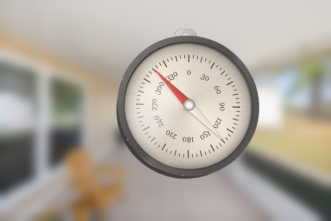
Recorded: 315 (°)
